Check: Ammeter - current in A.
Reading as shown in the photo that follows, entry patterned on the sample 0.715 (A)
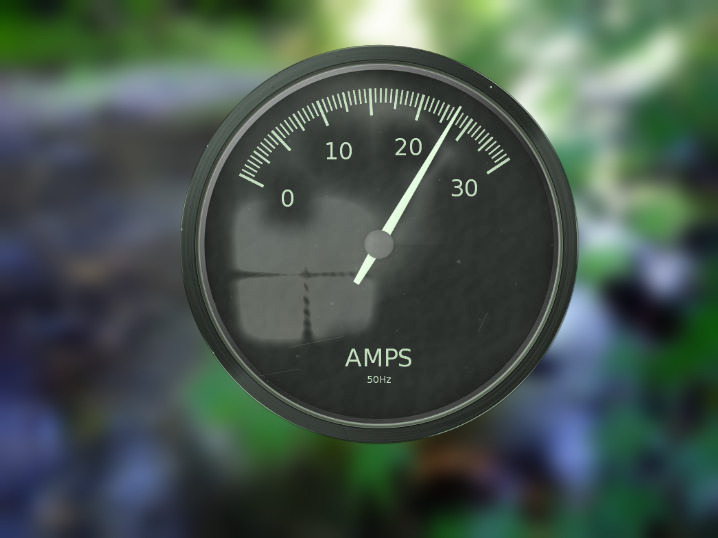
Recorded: 23.5 (A)
